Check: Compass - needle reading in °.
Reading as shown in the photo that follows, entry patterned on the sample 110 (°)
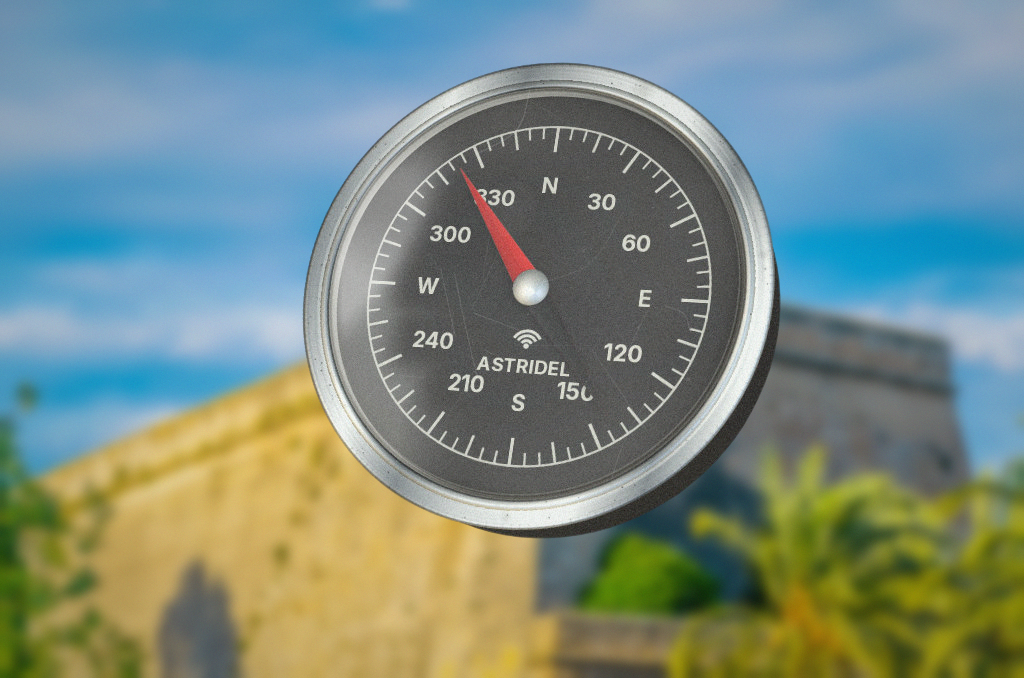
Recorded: 322.5 (°)
